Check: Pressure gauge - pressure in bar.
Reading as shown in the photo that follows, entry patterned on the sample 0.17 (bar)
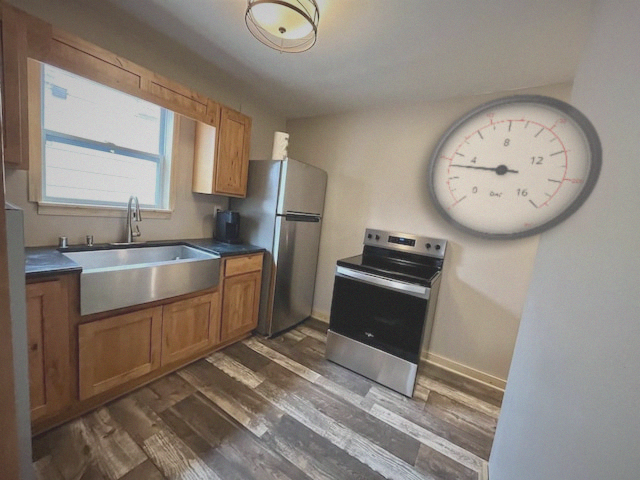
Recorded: 3 (bar)
